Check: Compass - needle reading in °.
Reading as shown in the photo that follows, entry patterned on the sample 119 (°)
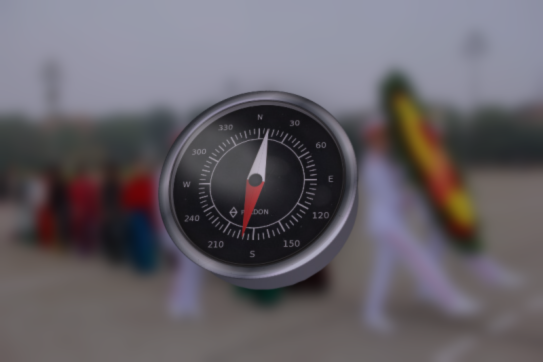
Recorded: 190 (°)
